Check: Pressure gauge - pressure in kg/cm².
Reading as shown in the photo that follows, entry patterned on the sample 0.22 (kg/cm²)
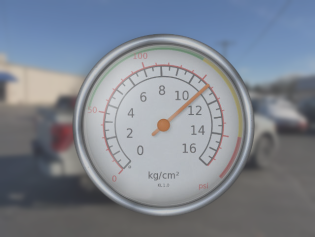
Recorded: 11 (kg/cm²)
